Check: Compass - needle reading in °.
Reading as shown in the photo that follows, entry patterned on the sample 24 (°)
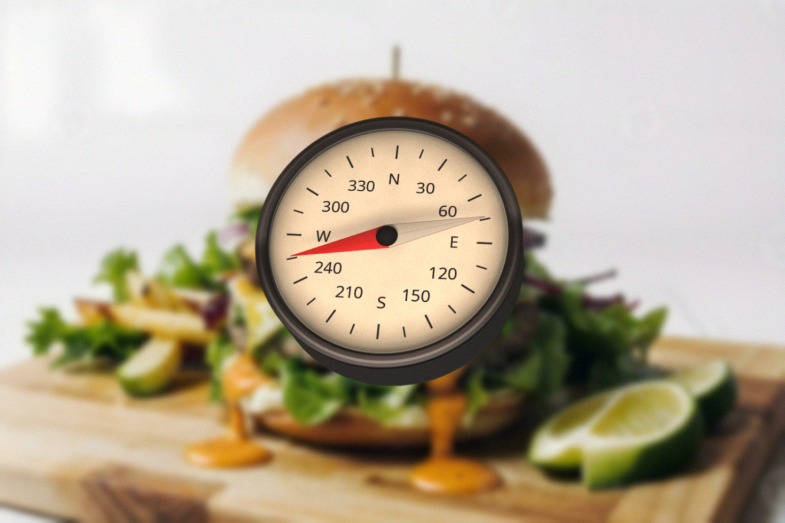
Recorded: 255 (°)
